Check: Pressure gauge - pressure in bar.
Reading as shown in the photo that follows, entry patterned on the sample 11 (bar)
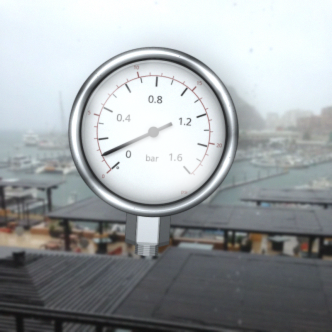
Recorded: 0.1 (bar)
